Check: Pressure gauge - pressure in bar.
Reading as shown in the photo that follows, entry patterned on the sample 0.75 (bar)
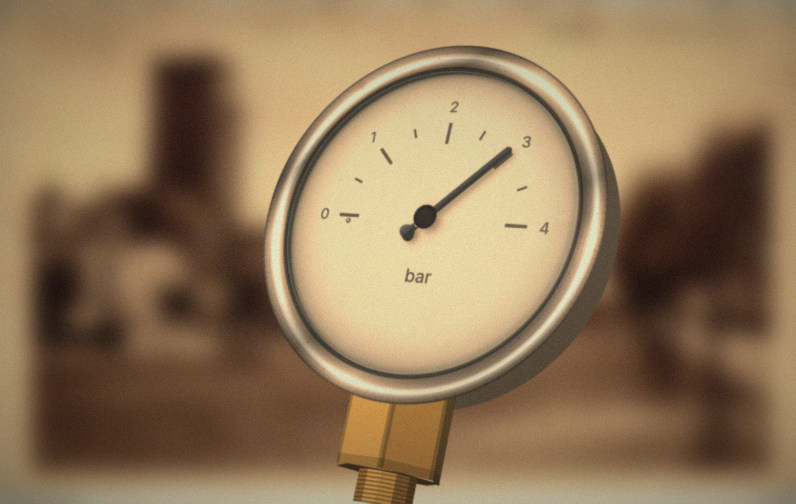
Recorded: 3 (bar)
